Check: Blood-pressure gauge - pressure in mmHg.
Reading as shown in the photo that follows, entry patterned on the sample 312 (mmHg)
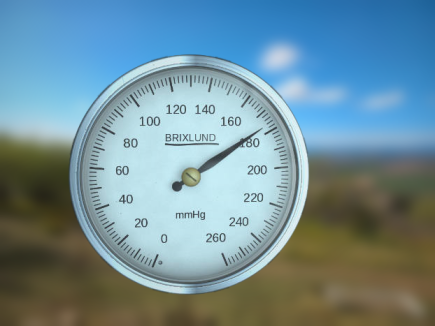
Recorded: 176 (mmHg)
